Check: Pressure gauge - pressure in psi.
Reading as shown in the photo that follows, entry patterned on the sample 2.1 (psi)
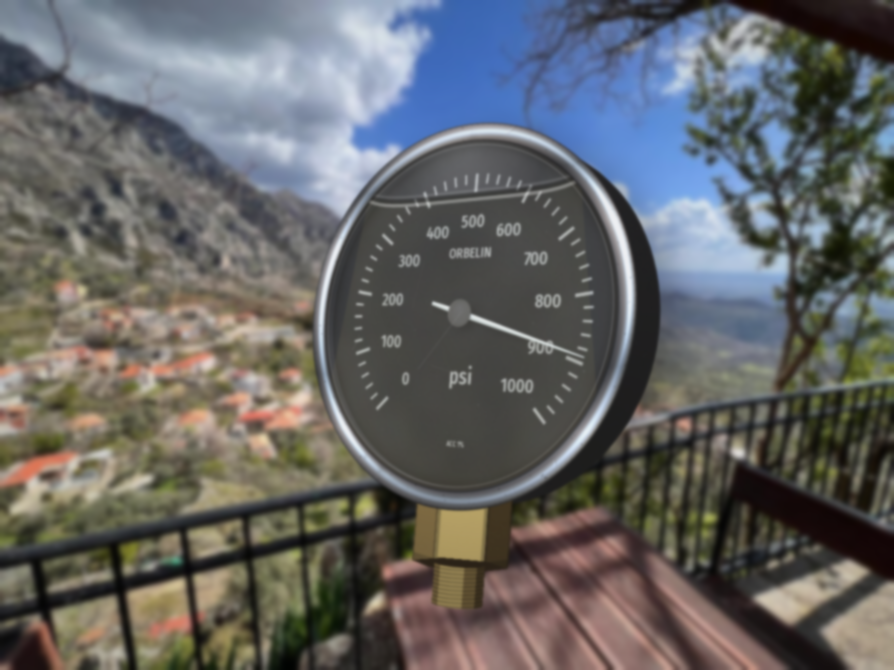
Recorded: 890 (psi)
